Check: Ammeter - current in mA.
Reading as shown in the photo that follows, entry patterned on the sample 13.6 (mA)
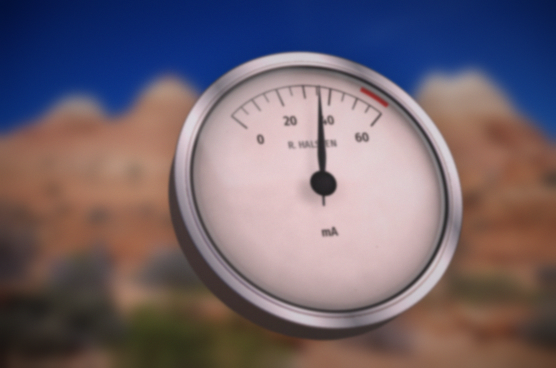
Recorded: 35 (mA)
